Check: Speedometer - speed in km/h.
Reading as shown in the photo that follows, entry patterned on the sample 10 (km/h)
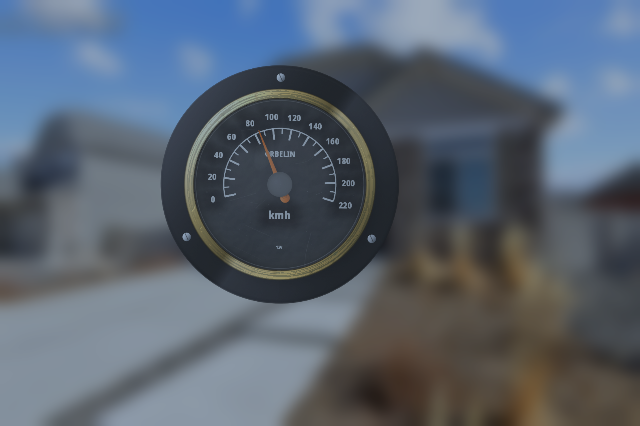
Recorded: 85 (km/h)
